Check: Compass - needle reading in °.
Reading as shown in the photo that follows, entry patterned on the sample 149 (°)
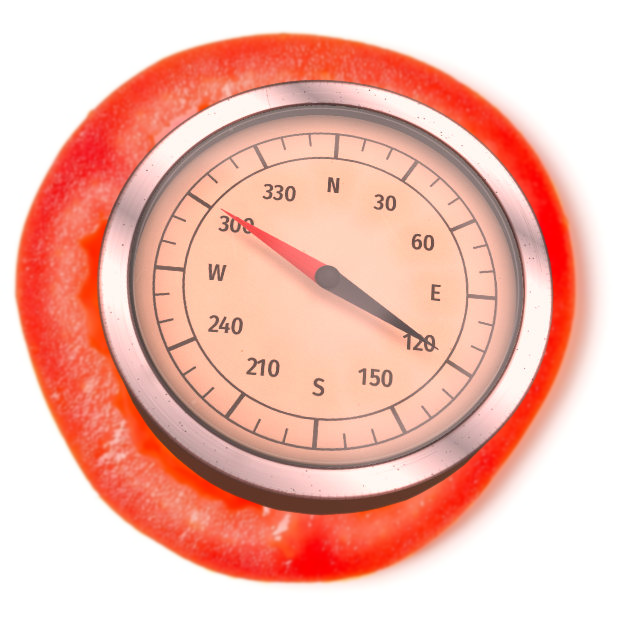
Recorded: 300 (°)
